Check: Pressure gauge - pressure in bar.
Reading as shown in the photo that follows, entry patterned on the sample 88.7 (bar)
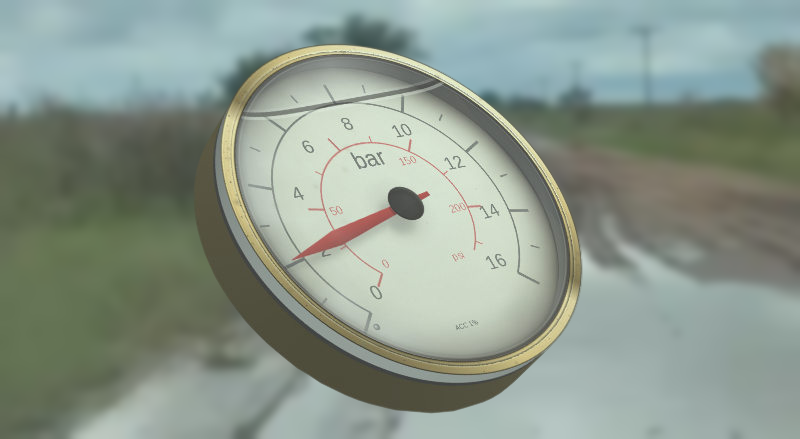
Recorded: 2 (bar)
